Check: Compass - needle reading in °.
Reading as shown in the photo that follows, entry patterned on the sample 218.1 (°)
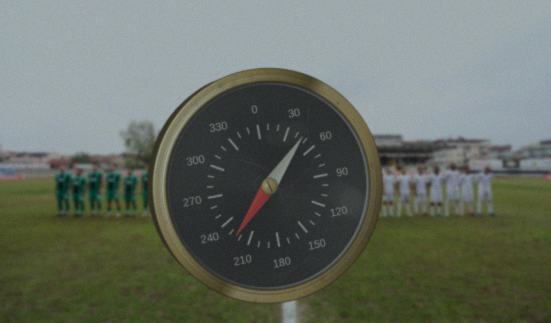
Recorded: 225 (°)
